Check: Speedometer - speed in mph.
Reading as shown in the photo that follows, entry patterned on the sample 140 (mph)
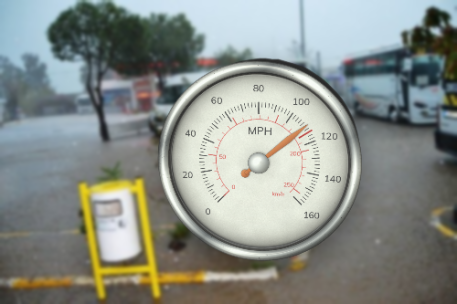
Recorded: 110 (mph)
